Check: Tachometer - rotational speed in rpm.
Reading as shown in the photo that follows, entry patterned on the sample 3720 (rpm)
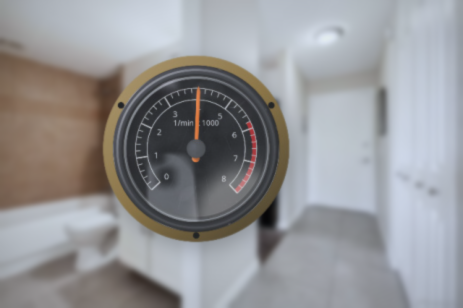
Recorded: 4000 (rpm)
